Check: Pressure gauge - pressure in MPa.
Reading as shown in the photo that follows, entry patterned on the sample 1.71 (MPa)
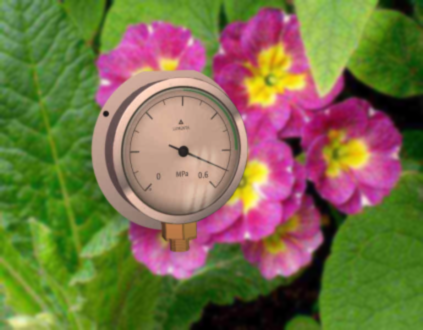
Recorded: 0.55 (MPa)
